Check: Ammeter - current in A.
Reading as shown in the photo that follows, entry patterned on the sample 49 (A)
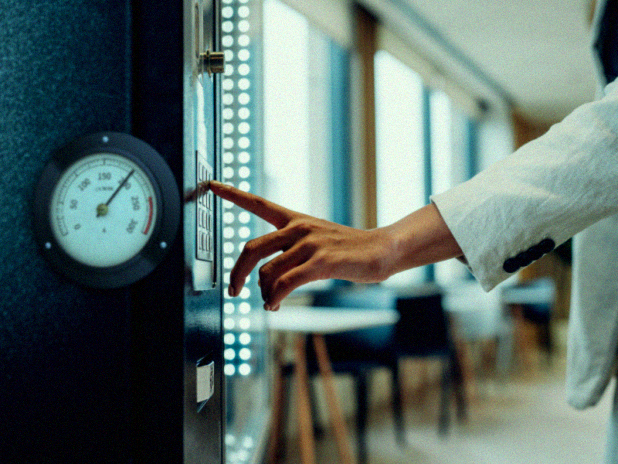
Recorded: 200 (A)
